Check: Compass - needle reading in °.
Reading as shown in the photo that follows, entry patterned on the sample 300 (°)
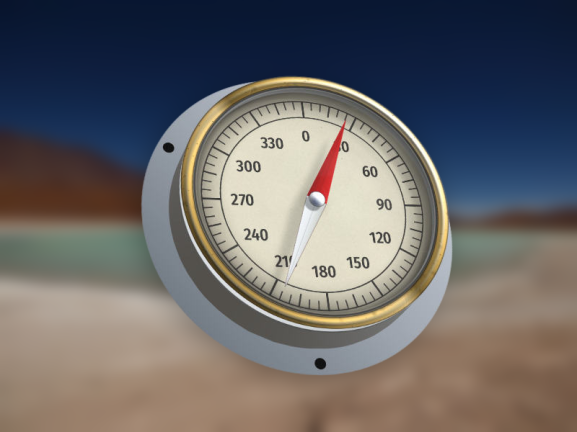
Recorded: 25 (°)
